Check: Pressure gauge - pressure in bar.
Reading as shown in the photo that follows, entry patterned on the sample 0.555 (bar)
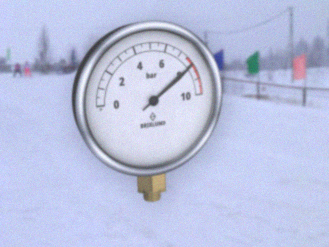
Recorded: 8 (bar)
